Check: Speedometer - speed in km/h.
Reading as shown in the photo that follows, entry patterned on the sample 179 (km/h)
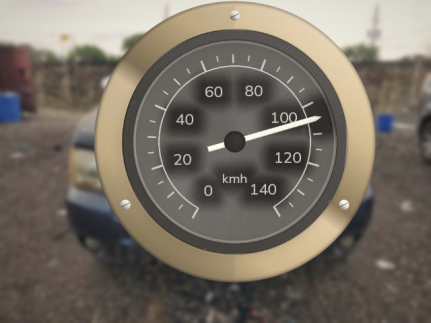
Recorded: 105 (km/h)
